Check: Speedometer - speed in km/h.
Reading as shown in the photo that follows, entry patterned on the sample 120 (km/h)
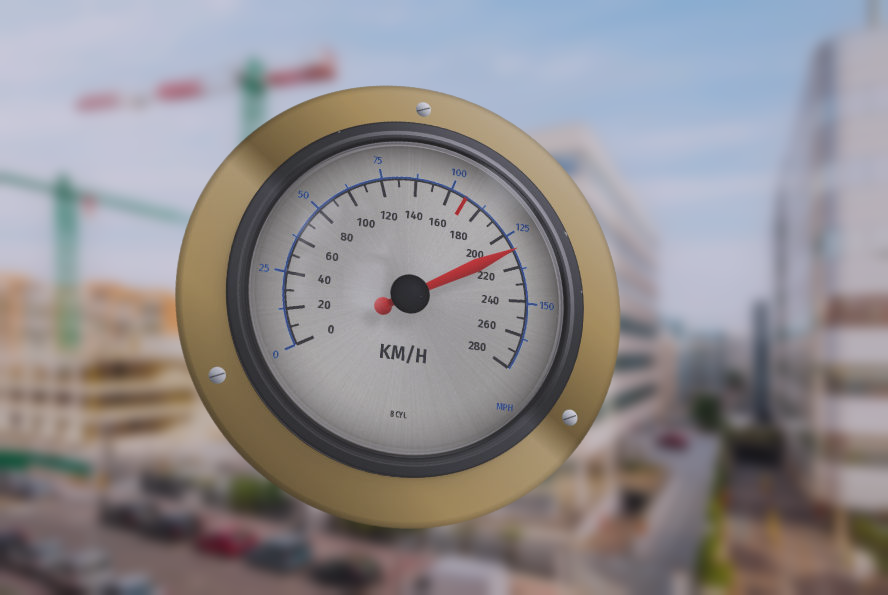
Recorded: 210 (km/h)
